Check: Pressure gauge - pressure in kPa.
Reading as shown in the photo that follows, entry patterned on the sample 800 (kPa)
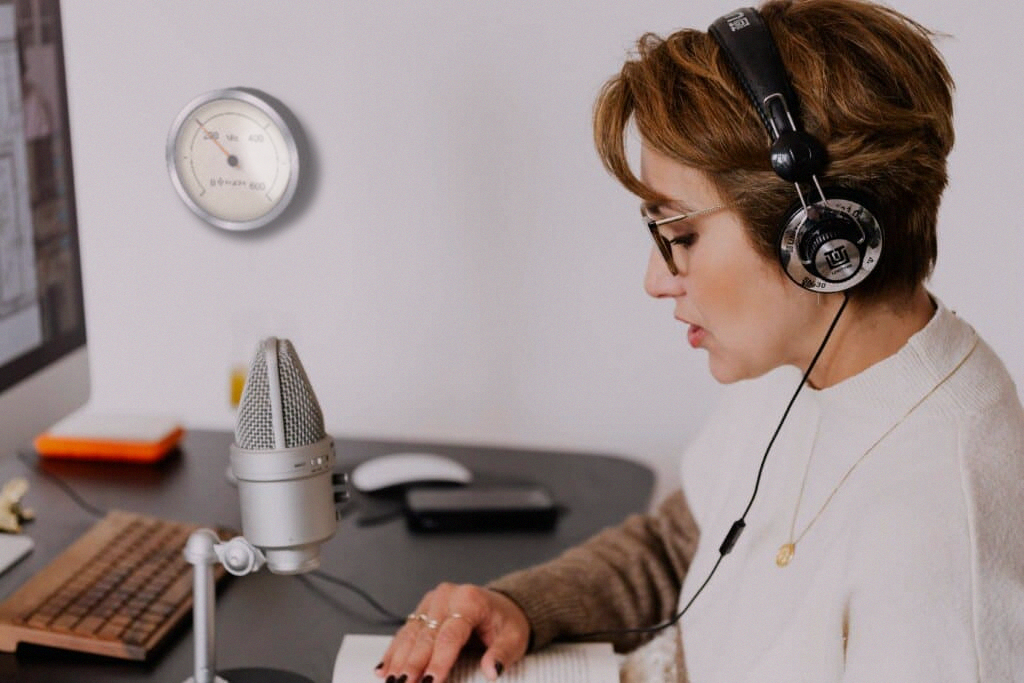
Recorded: 200 (kPa)
